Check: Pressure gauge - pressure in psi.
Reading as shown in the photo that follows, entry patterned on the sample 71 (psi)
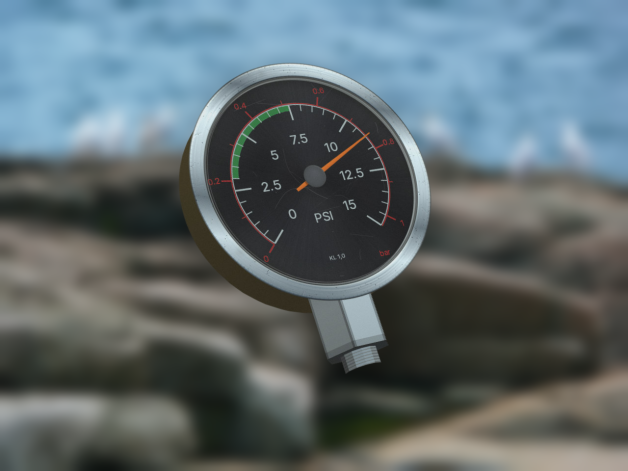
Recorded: 11 (psi)
